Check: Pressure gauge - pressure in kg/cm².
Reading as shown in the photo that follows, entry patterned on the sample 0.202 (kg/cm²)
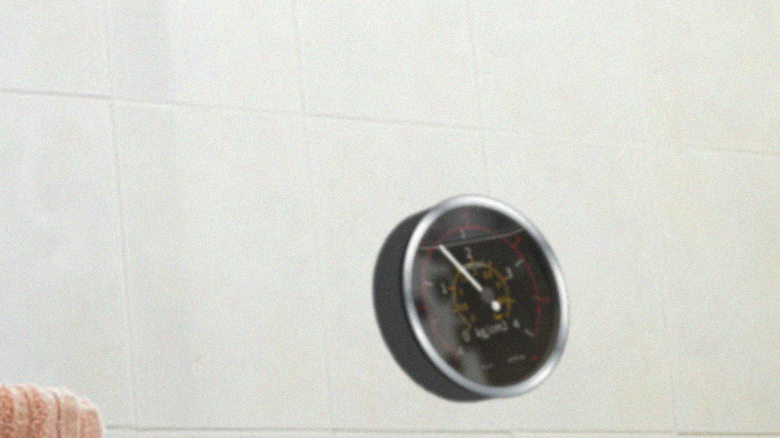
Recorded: 1.5 (kg/cm²)
